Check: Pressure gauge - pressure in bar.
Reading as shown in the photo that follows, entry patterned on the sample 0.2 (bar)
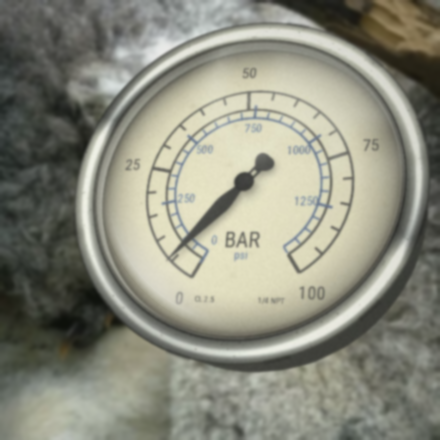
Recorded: 5 (bar)
